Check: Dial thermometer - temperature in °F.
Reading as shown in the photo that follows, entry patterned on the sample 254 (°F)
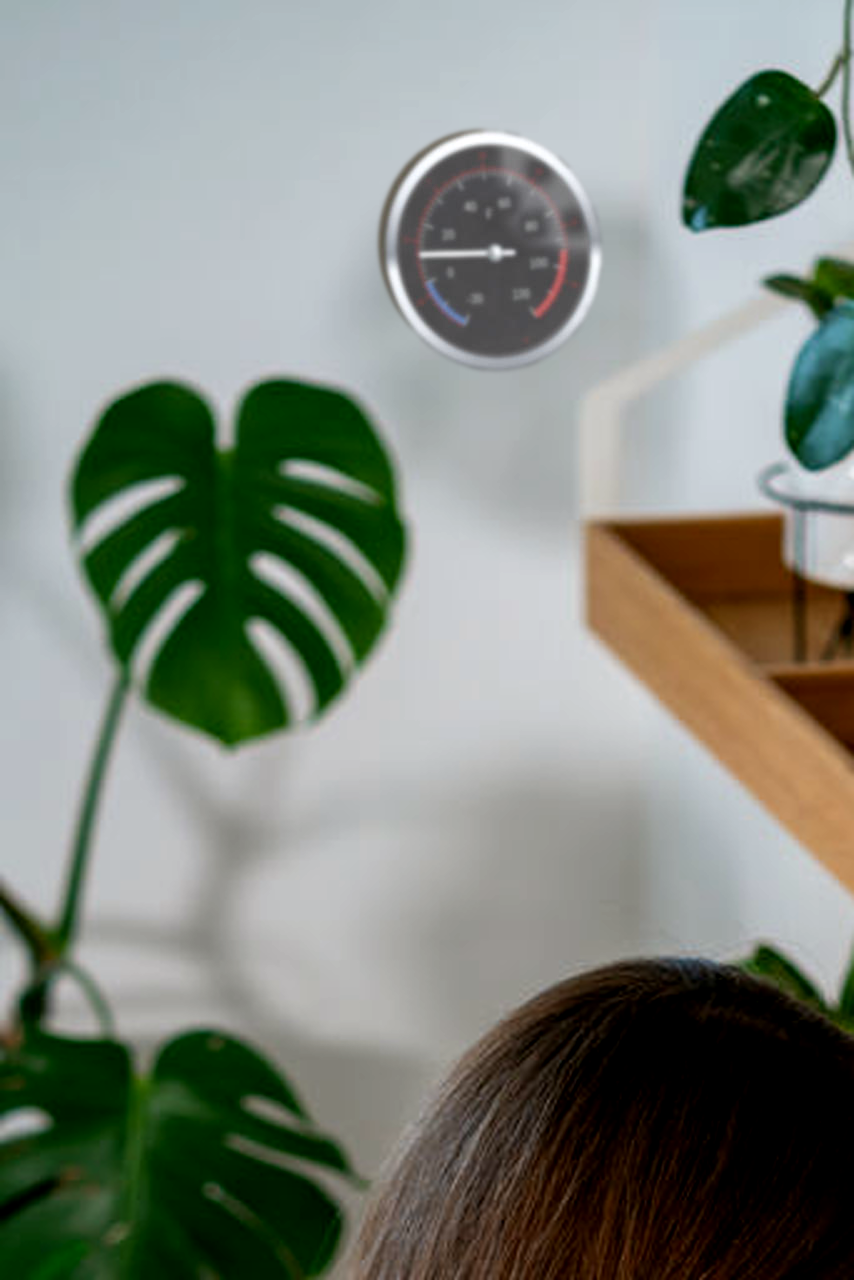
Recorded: 10 (°F)
